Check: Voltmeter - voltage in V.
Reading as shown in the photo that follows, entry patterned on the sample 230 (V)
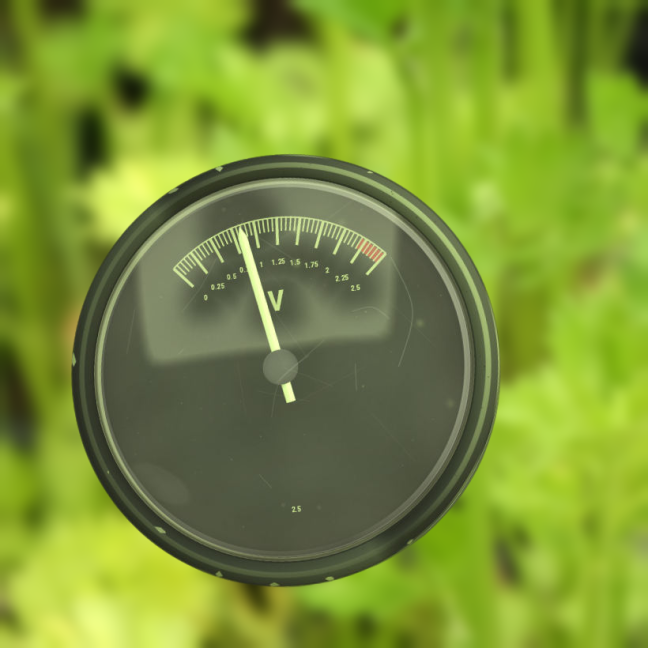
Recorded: 0.85 (V)
